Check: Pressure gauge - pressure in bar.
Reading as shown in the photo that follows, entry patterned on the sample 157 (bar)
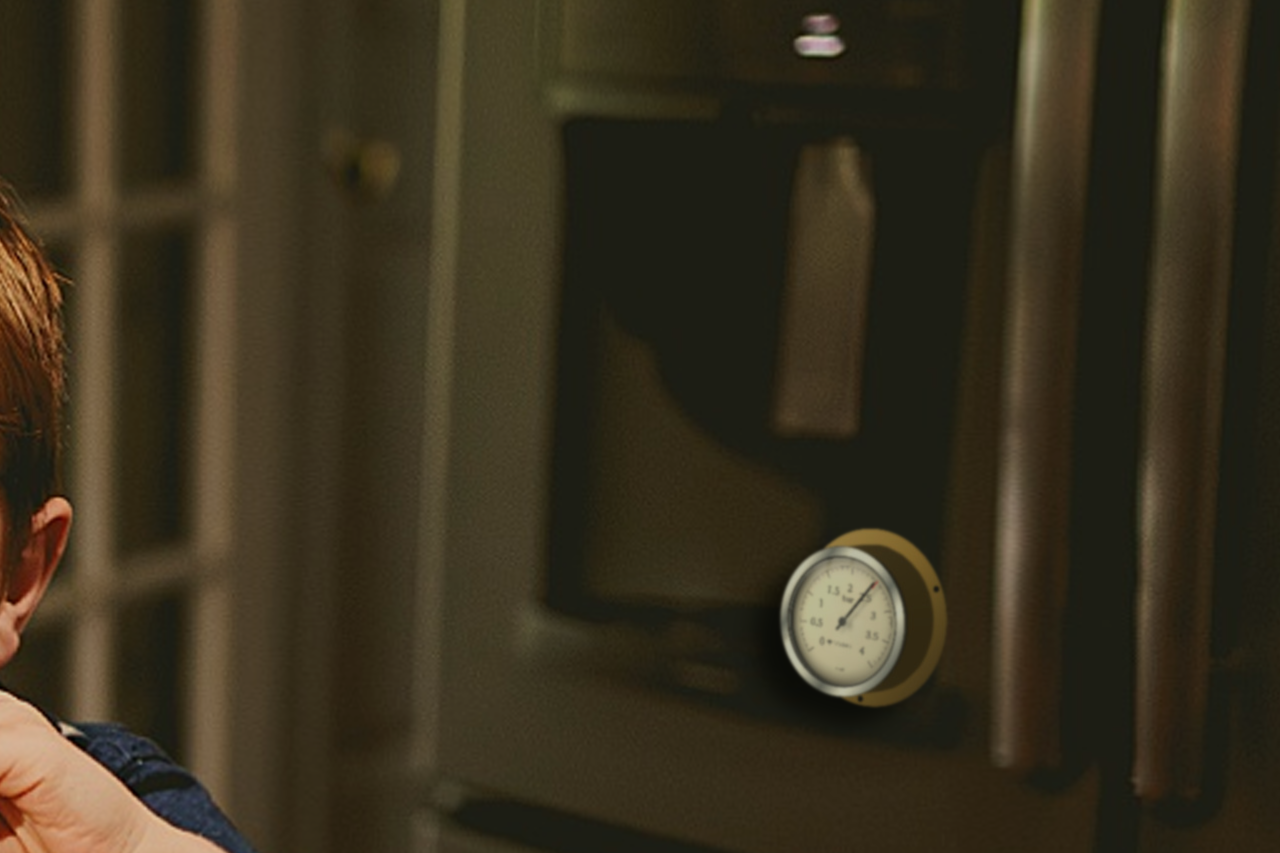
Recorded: 2.5 (bar)
